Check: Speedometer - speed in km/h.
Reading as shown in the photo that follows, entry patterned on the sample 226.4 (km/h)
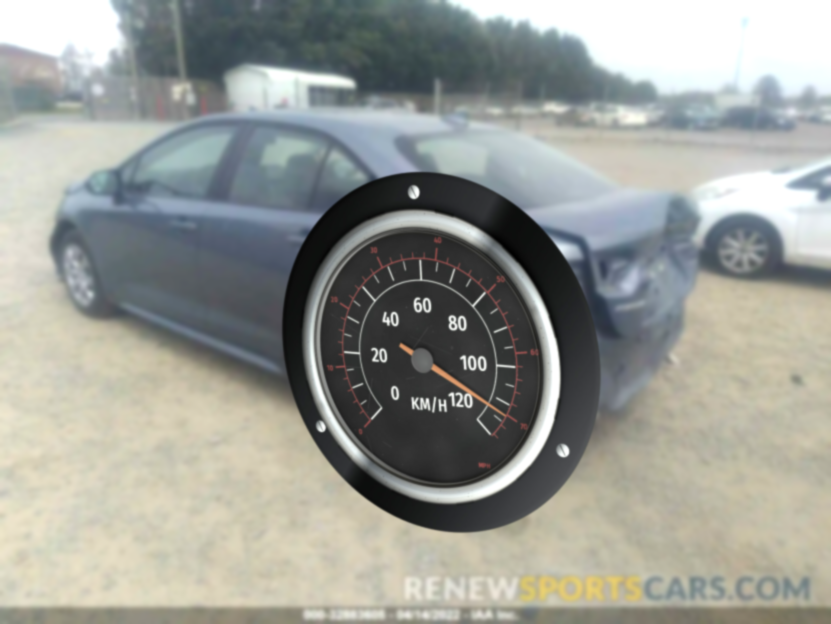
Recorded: 112.5 (km/h)
